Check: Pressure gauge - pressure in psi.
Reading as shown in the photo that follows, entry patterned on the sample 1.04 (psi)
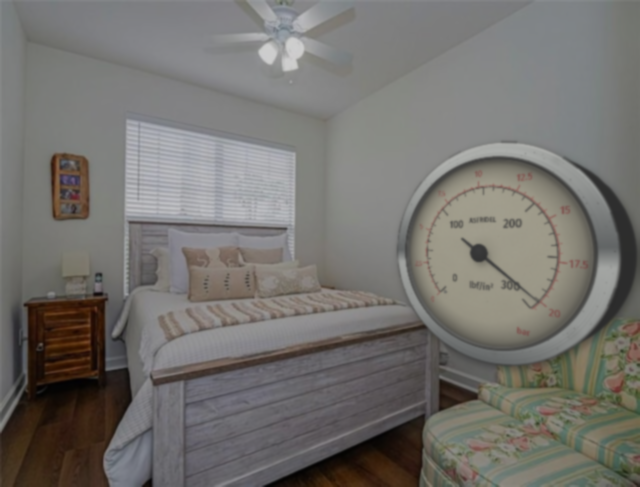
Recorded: 290 (psi)
